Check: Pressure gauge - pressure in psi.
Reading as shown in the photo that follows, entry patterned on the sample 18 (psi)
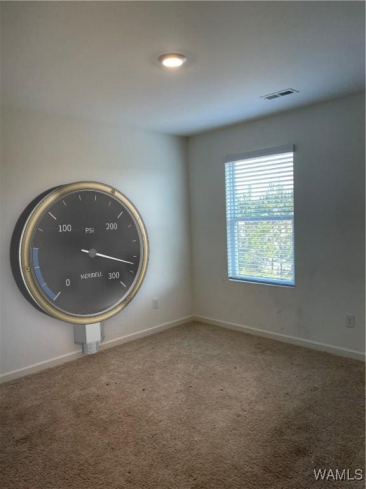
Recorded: 270 (psi)
